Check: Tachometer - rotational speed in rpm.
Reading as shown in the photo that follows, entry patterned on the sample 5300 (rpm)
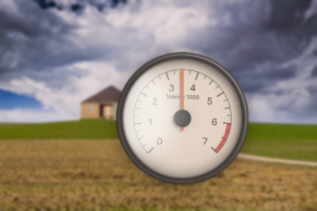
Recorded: 3500 (rpm)
